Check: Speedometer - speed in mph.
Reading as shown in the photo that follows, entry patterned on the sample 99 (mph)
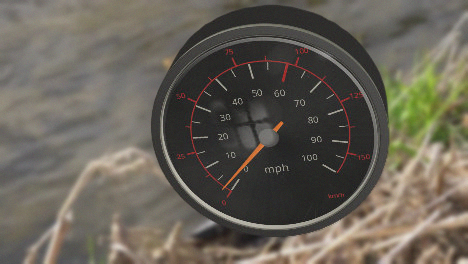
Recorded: 2.5 (mph)
